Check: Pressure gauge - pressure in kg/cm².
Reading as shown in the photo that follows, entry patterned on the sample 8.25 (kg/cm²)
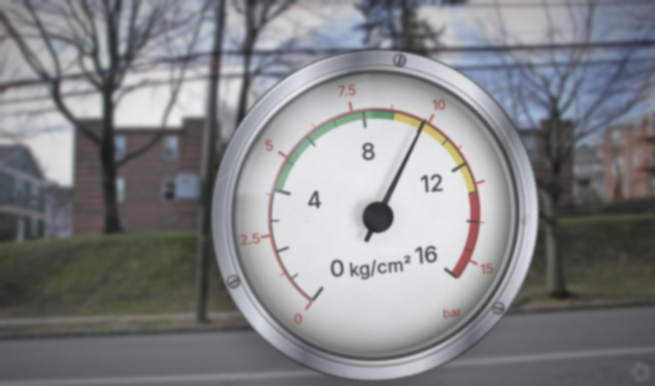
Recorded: 10 (kg/cm²)
